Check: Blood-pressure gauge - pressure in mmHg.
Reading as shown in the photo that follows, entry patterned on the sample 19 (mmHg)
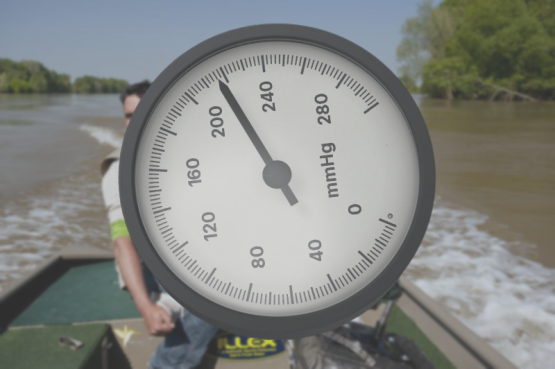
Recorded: 216 (mmHg)
